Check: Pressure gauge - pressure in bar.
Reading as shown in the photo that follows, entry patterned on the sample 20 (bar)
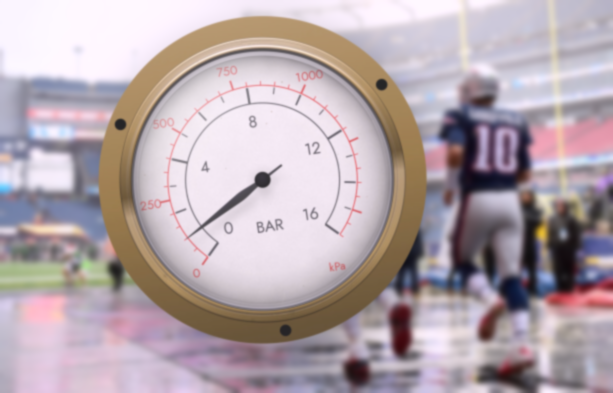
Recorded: 1 (bar)
